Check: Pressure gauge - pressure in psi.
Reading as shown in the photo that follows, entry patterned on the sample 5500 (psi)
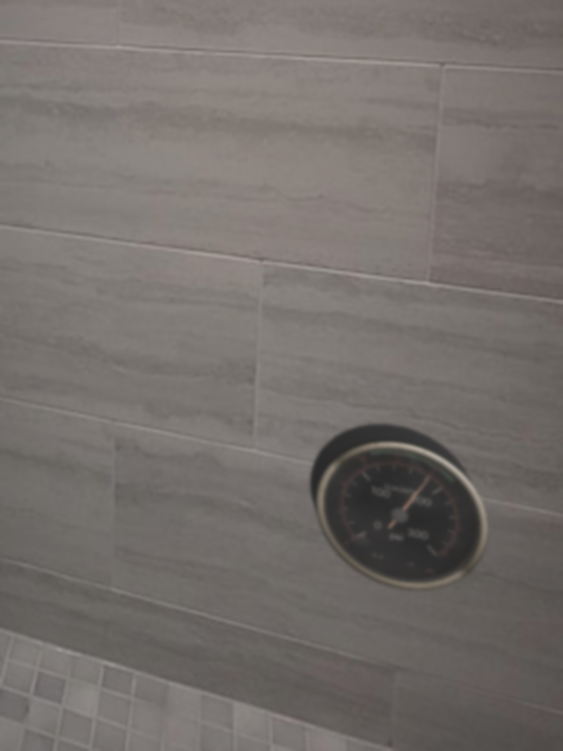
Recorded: 180 (psi)
